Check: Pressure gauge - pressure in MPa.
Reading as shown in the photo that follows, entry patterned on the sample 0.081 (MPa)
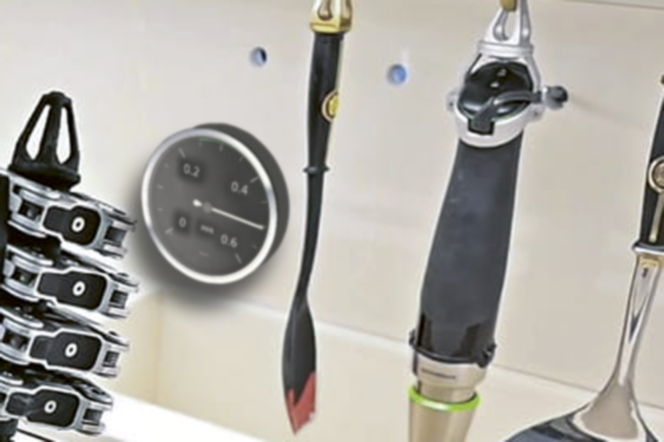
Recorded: 0.5 (MPa)
